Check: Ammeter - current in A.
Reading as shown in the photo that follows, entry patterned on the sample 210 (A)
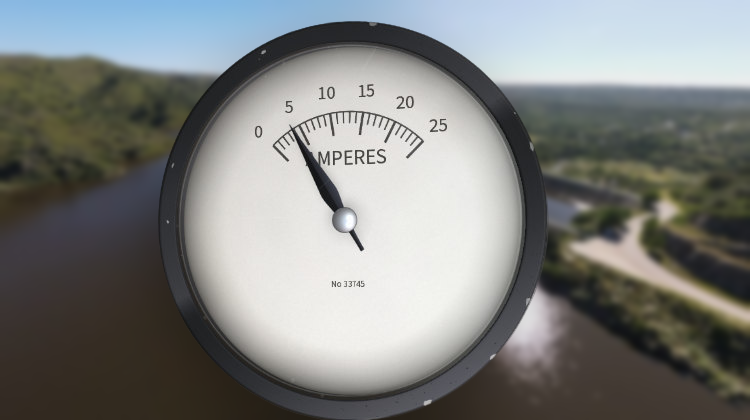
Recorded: 4 (A)
